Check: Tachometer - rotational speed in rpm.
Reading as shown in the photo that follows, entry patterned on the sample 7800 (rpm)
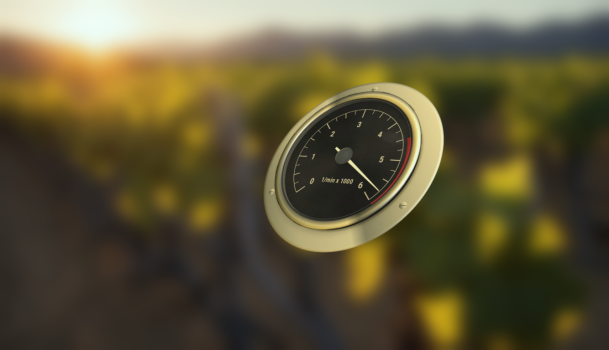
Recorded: 5750 (rpm)
